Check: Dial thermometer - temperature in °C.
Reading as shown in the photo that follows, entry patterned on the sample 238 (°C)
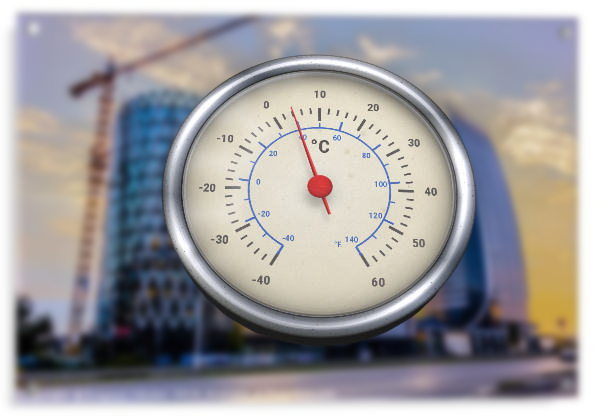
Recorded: 4 (°C)
